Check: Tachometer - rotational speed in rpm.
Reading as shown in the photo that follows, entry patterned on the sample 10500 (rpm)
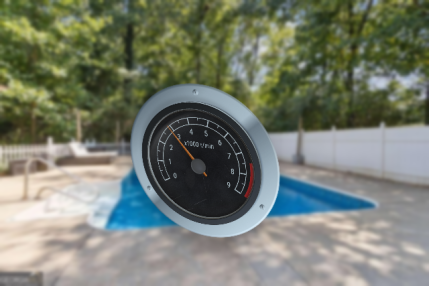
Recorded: 3000 (rpm)
